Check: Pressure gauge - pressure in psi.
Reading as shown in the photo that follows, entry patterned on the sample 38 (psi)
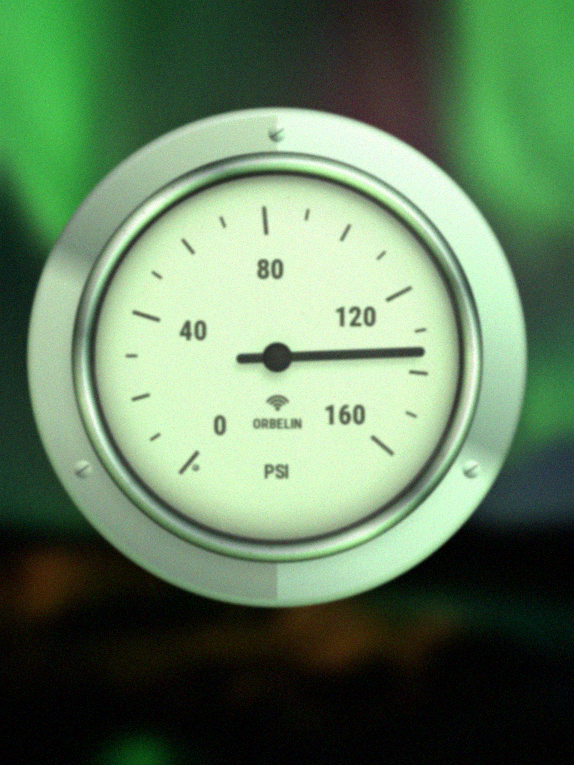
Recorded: 135 (psi)
